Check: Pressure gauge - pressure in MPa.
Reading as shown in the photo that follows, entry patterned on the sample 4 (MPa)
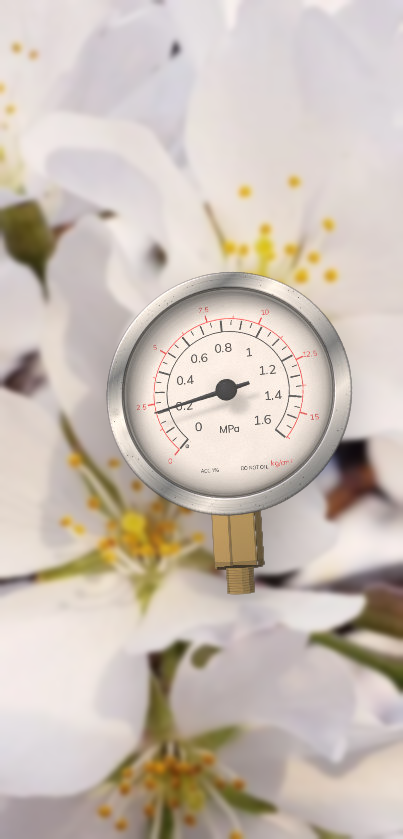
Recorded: 0.2 (MPa)
